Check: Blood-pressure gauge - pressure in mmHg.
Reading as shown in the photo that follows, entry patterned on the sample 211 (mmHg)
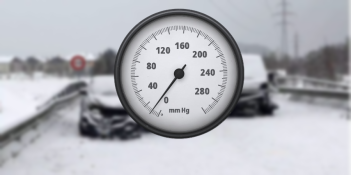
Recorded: 10 (mmHg)
